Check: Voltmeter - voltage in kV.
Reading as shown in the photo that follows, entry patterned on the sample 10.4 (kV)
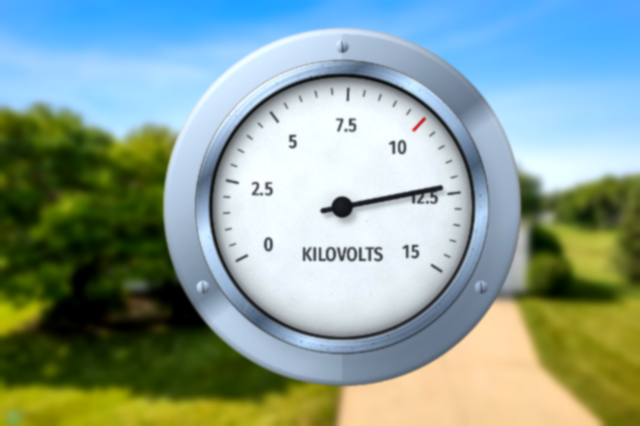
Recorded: 12.25 (kV)
